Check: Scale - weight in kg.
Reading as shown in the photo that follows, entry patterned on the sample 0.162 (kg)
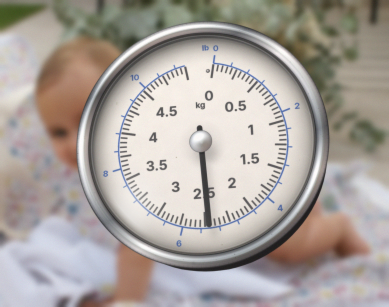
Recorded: 2.45 (kg)
